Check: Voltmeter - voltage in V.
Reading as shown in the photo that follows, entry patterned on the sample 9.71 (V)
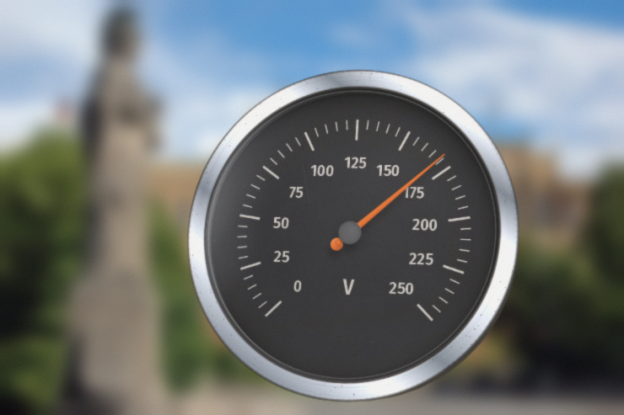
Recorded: 170 (V)
